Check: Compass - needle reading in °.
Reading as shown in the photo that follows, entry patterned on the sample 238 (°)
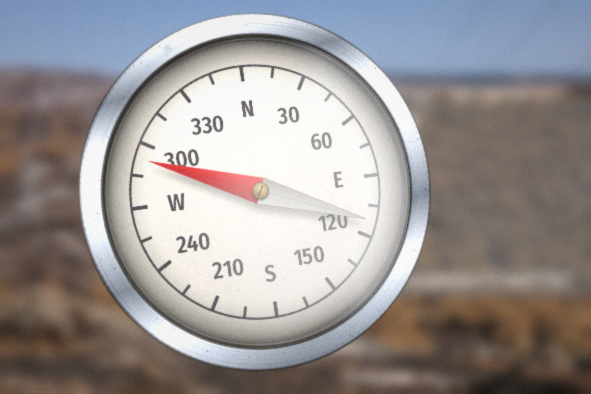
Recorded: 292.5 (°)
